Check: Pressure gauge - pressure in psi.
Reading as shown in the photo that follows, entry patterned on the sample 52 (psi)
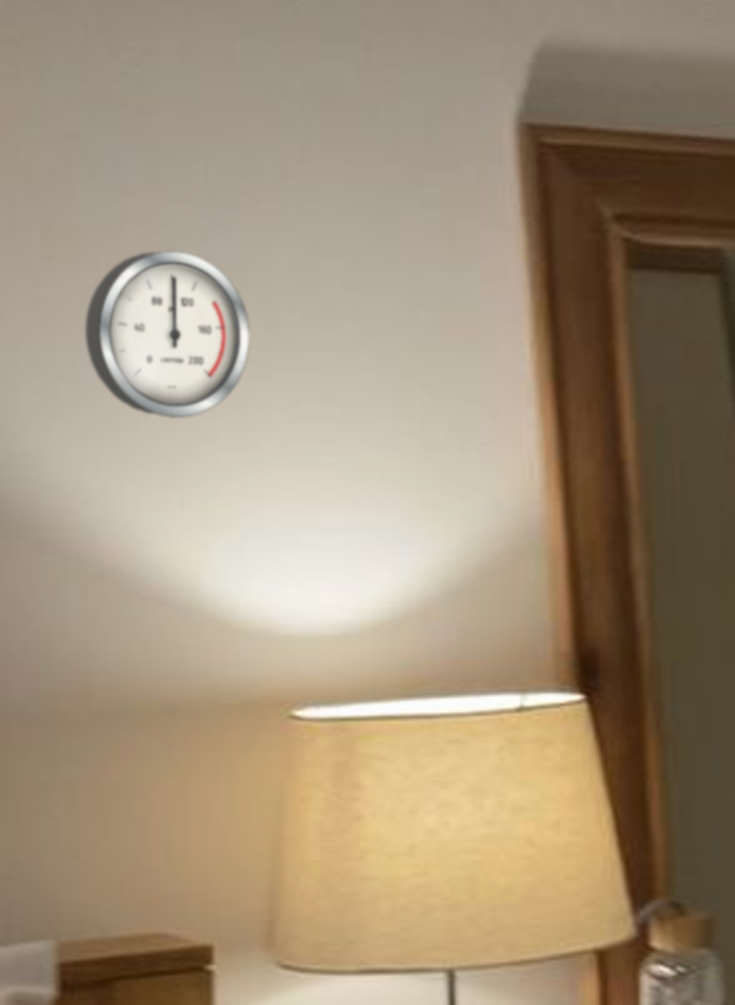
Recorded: 100 (psi)
